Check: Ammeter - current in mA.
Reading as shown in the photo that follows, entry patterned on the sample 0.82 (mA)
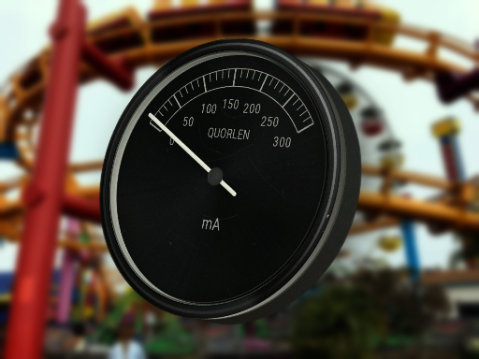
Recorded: 10 (mA)
